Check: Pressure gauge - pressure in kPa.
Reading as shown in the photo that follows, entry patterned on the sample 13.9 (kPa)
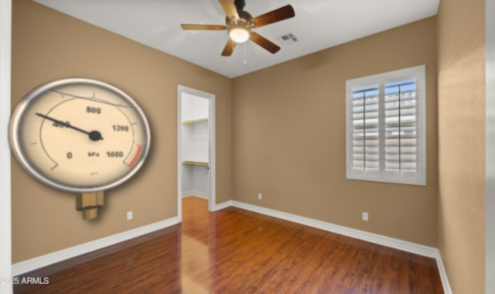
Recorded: 400 (kPa)
